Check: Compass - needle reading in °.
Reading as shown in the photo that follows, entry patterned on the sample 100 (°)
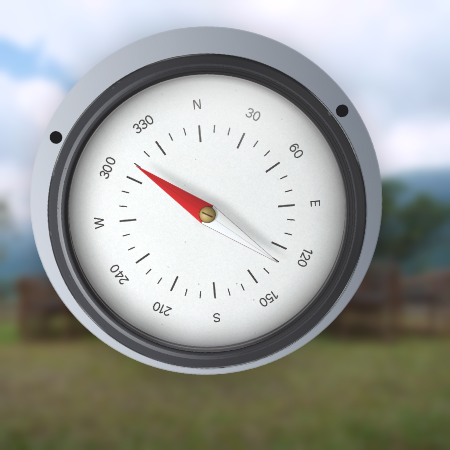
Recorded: 310 (°)
